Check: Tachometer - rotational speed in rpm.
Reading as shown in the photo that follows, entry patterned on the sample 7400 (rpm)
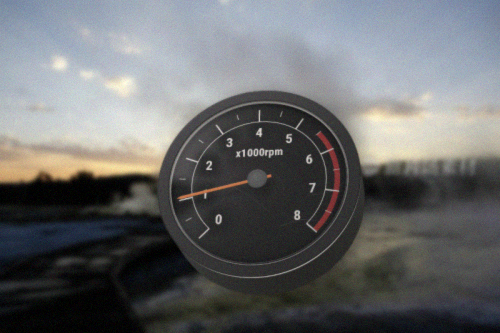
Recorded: 1000 (rpm)
